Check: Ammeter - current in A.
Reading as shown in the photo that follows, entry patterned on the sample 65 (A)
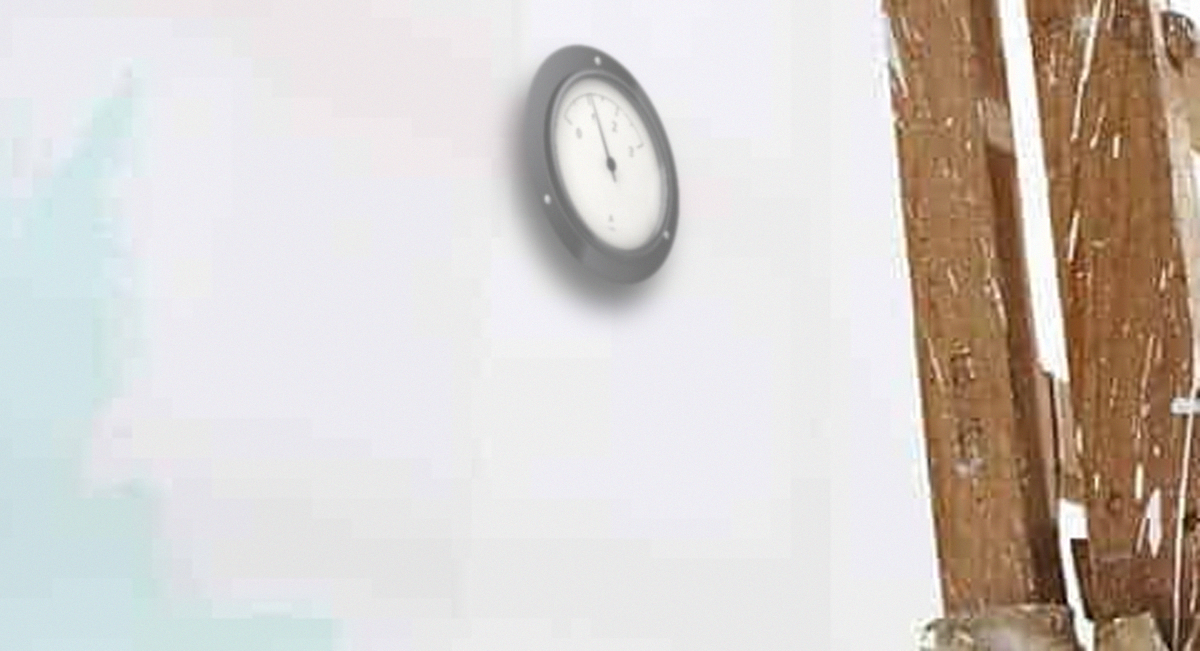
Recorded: 1 (A)
